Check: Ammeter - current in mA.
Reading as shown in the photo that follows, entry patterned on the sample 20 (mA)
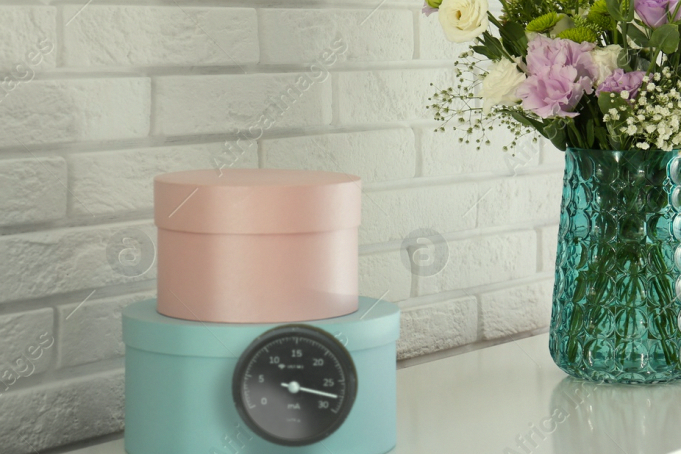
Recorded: 27.5 (mA)
